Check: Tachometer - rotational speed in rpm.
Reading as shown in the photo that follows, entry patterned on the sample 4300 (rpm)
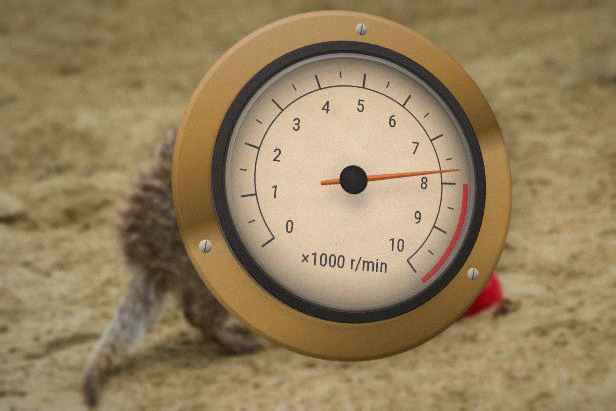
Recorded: 7750 (rpm)
